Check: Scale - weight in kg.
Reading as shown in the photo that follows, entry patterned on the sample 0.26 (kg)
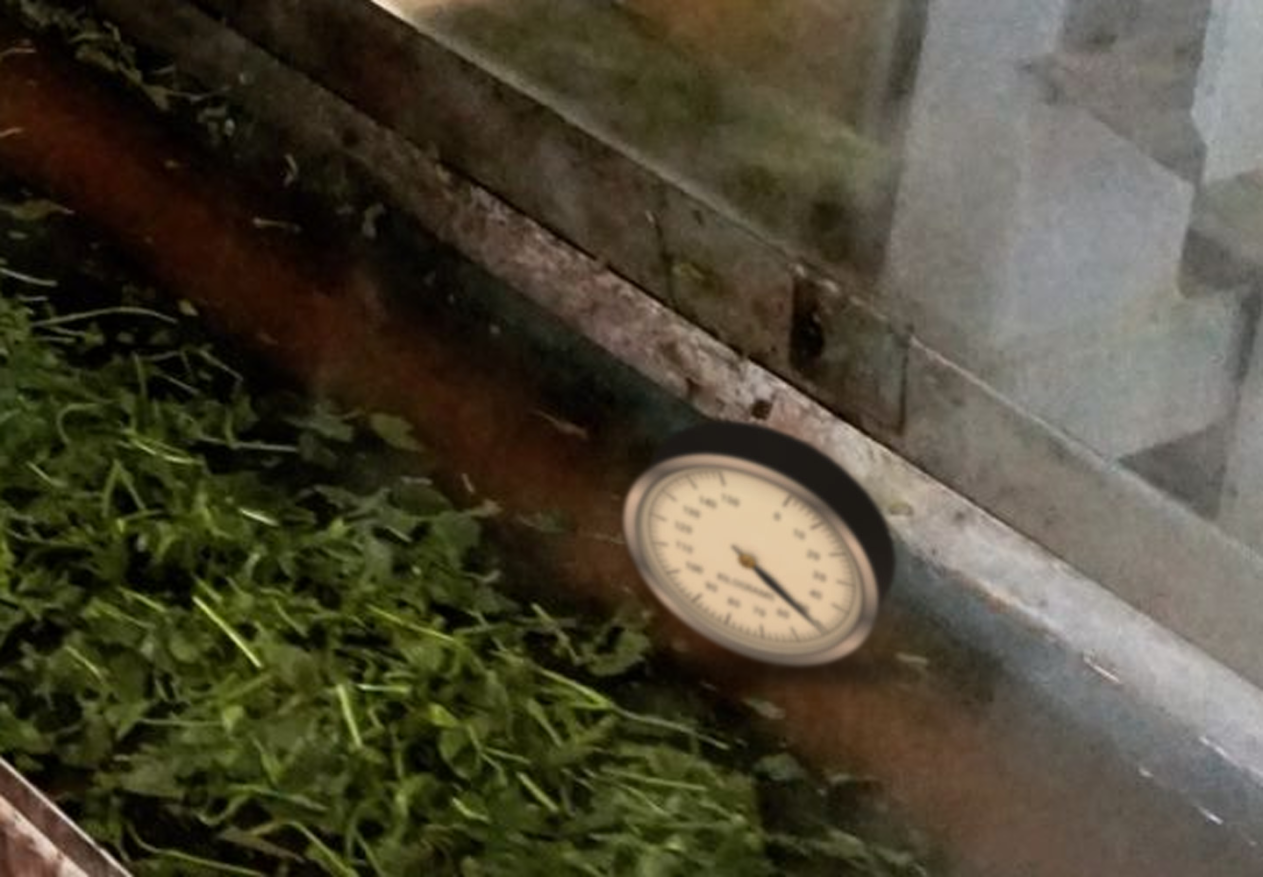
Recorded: 50 (kg)
